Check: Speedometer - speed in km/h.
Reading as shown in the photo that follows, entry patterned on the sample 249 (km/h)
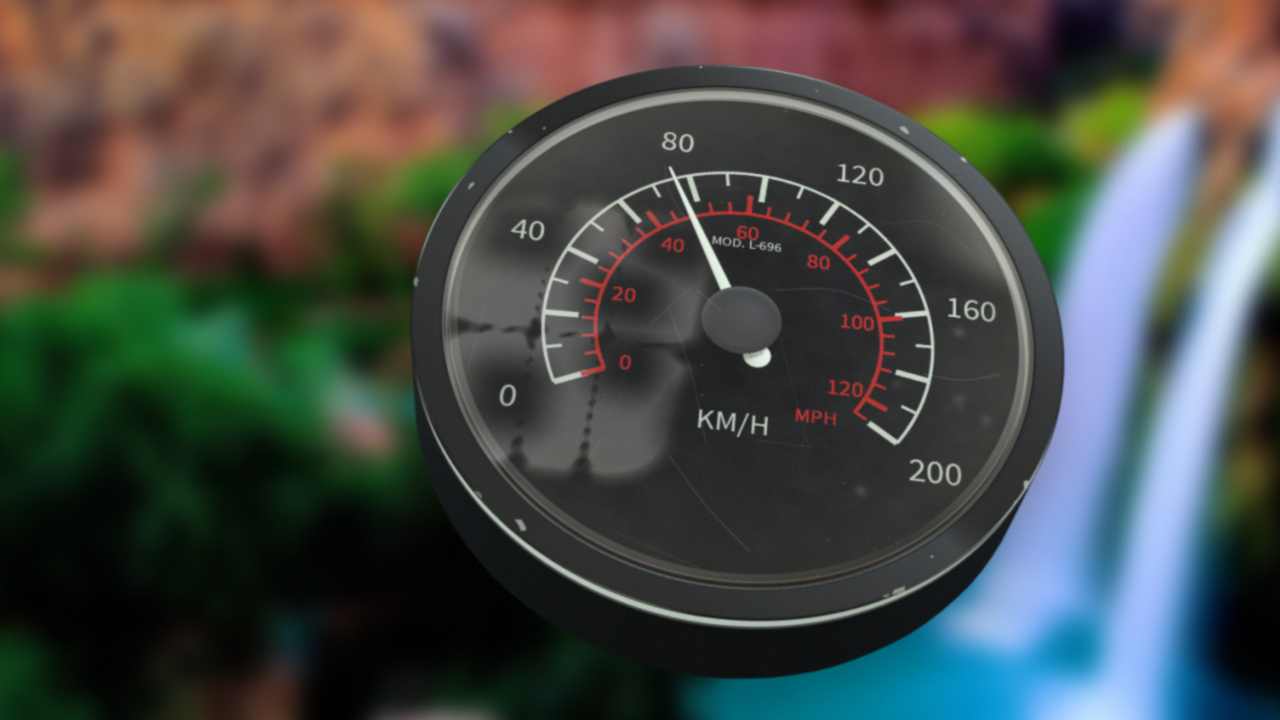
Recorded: 75 (km/h)
